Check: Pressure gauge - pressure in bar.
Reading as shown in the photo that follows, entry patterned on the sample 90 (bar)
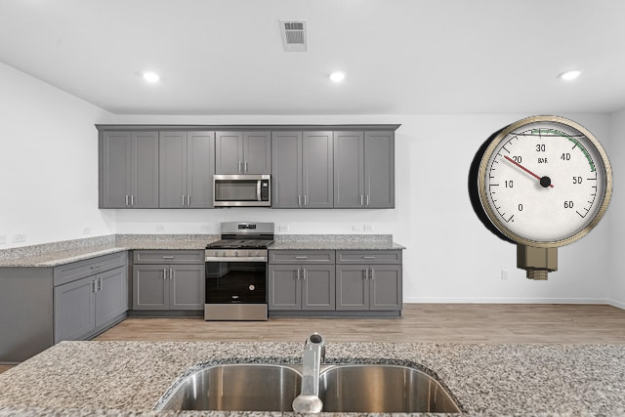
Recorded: 18 (bar)
